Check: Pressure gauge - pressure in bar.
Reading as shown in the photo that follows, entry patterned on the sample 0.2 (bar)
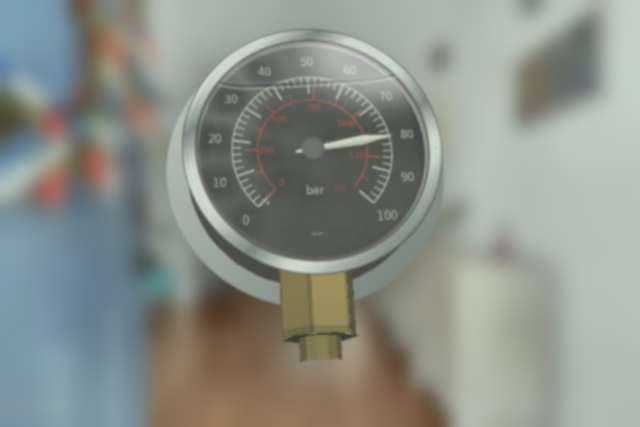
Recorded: 80 (bar)
